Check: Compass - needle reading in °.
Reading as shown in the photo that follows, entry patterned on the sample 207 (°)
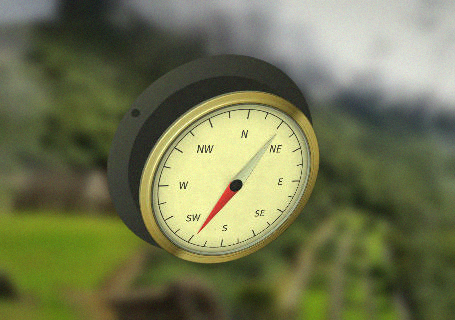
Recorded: 210 (°)
